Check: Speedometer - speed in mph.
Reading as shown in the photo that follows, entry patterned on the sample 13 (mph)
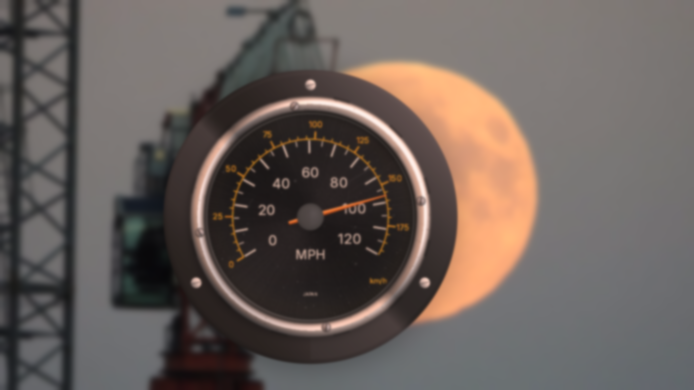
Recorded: 97.5 (mph)
